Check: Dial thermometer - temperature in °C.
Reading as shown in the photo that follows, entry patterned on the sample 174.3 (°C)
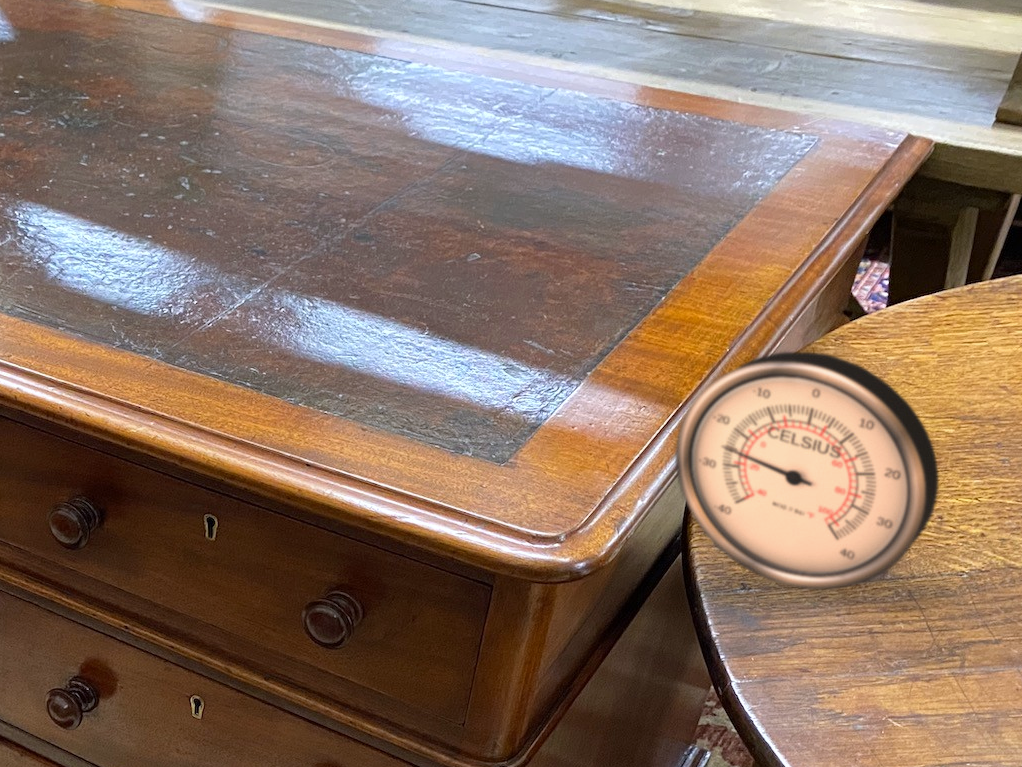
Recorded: -25 (°C)
